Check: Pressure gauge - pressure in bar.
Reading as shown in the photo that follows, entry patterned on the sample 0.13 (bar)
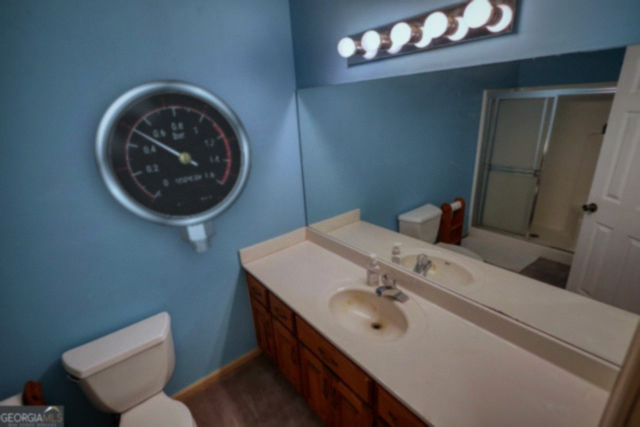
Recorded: 0.5 (bar)
